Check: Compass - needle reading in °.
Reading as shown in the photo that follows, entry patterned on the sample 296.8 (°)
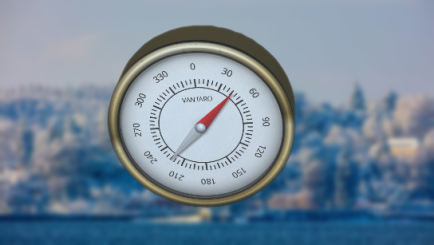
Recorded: 45 (°)
